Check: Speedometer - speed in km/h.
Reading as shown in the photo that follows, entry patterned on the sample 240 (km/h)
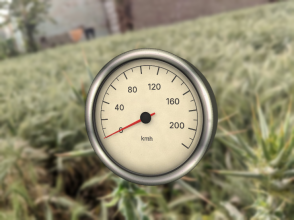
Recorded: 0 (km/h)
